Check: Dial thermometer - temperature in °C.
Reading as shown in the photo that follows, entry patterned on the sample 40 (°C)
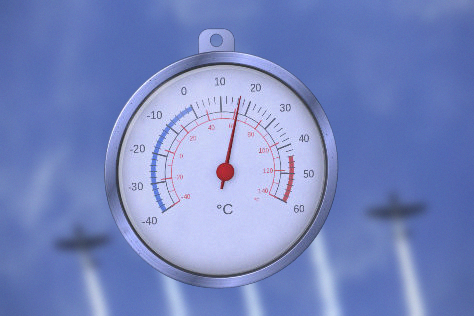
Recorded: 16 (°C)
